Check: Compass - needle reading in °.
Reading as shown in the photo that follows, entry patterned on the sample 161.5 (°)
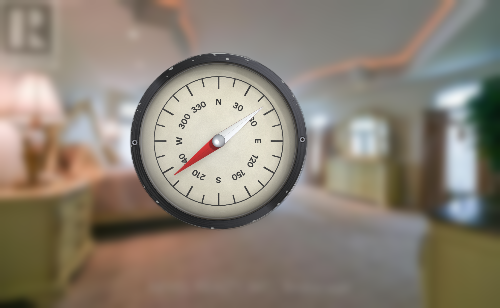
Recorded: 232.5 (°)
